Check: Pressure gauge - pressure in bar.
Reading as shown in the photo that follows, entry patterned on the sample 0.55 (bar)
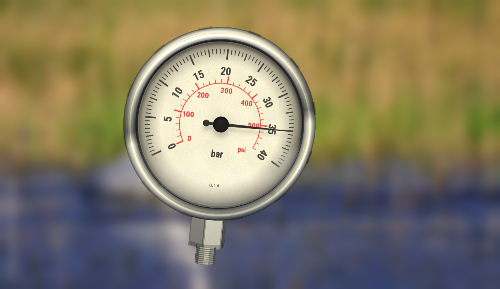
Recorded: 35 (bar)
